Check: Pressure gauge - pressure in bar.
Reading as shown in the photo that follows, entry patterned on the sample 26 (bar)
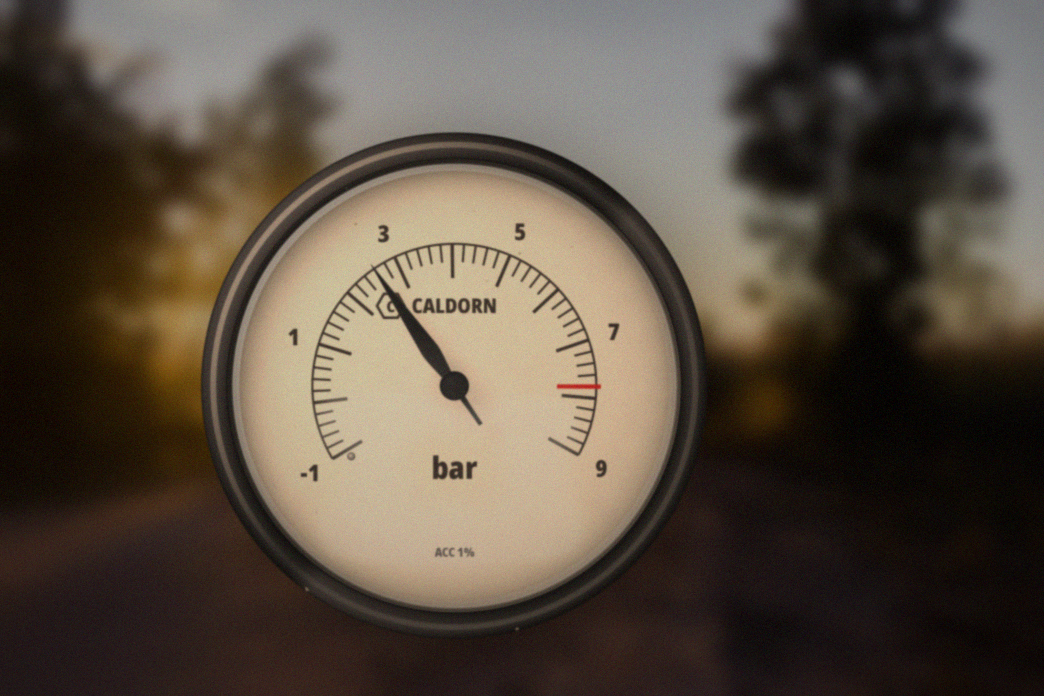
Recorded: 2.6 (bar)
